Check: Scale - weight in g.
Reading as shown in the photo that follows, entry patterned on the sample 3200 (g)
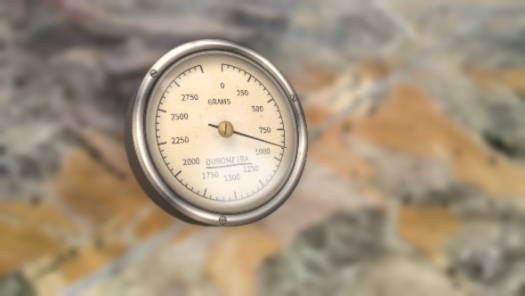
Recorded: 900 (g)
